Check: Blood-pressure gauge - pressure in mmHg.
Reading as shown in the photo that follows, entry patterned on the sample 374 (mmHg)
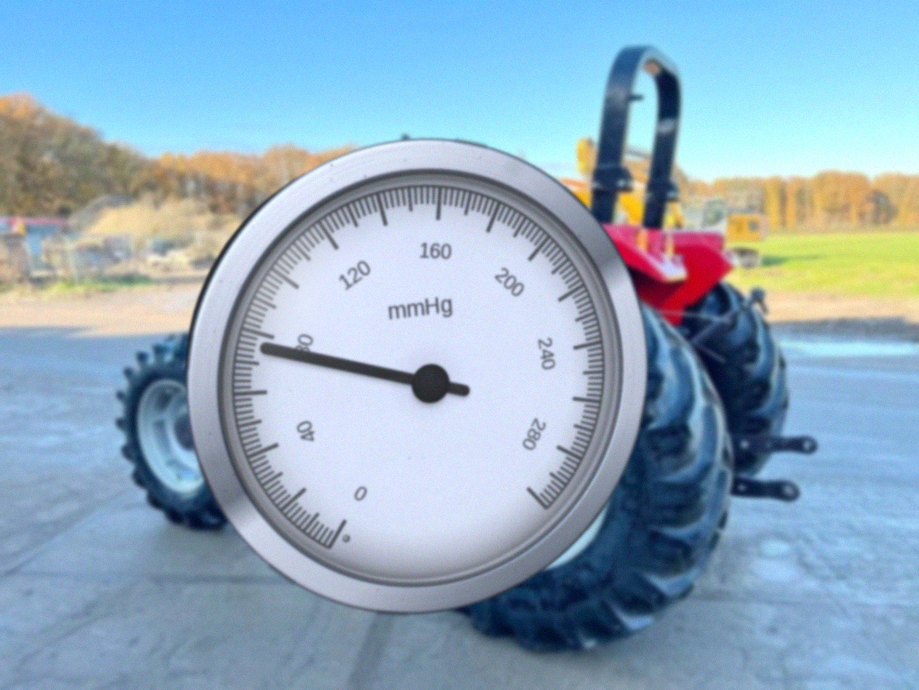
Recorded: 76 (mmHg)
